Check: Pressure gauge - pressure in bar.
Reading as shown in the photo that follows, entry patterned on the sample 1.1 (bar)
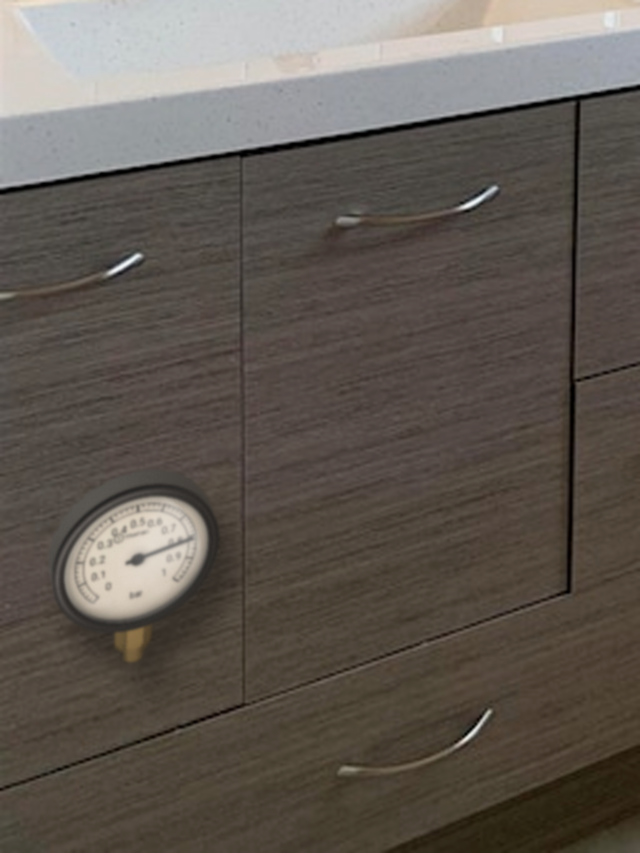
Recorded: 0.8 (bar)
